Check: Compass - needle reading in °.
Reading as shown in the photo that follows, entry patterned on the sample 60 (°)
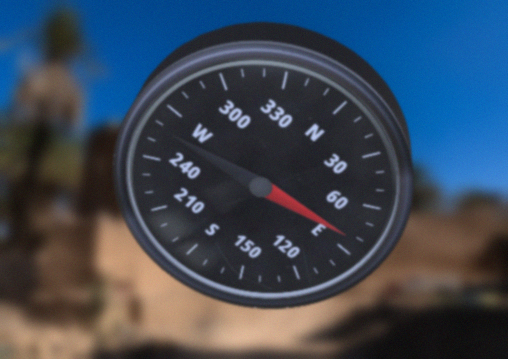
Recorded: 80 (°)
